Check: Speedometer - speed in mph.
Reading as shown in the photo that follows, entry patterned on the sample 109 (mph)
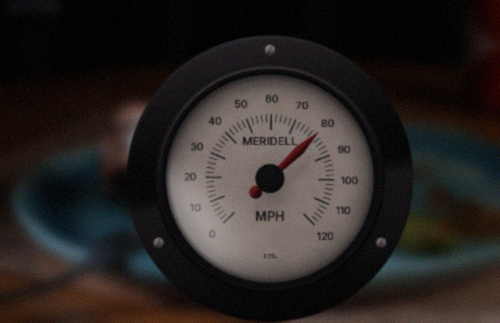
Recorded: 80 (mph)
